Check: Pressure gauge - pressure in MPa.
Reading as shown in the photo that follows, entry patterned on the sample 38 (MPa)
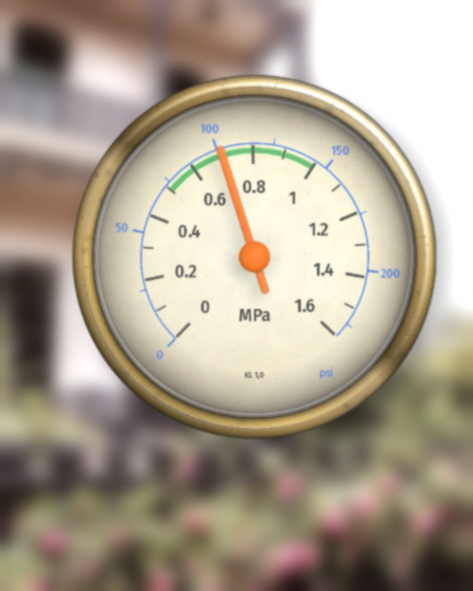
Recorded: 0.7 (MPa)
